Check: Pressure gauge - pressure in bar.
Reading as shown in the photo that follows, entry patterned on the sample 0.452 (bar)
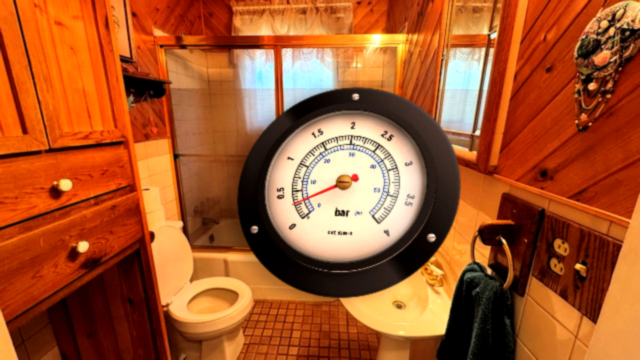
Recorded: 0.25 (bar)
